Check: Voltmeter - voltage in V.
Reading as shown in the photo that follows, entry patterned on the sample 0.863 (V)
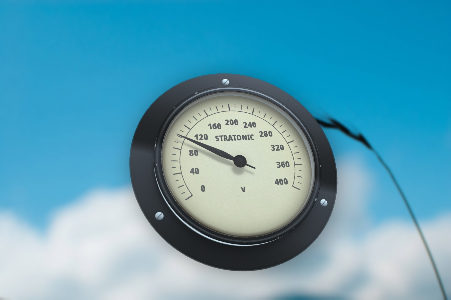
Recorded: 100 (V)
